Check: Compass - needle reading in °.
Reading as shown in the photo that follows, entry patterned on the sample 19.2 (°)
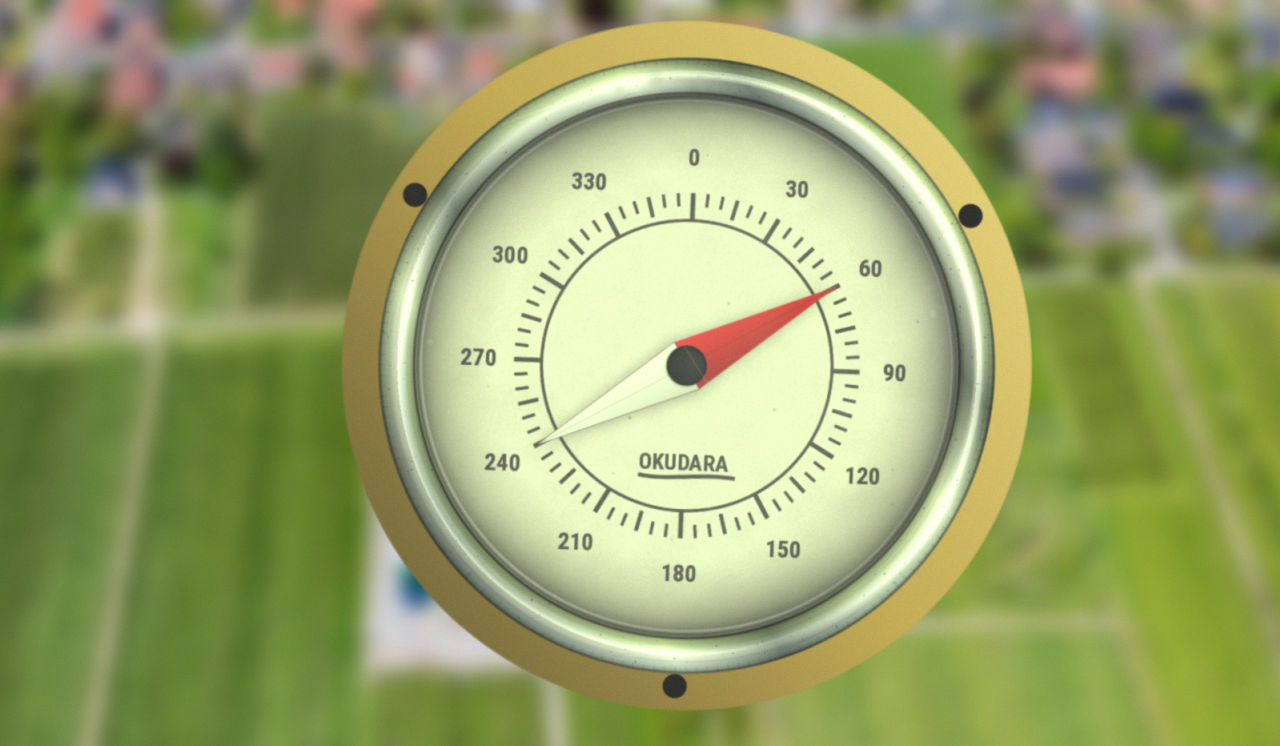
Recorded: 60 (°)
